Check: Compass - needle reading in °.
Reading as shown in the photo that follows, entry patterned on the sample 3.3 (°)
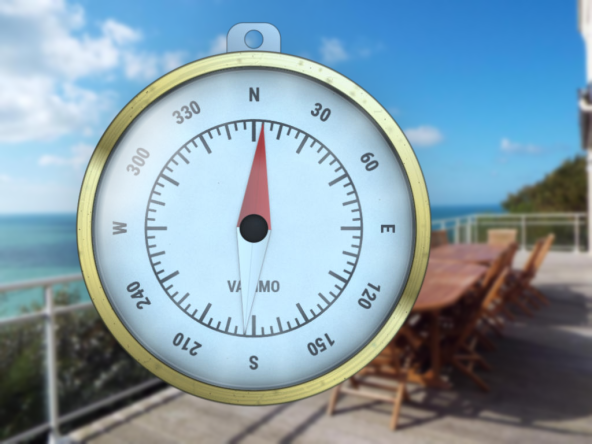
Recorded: 5 (°)
